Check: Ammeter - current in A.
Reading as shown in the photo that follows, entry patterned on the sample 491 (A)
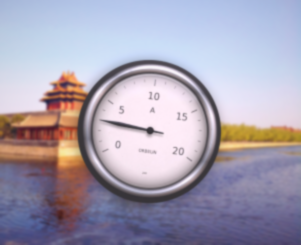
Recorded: 3 (A)
